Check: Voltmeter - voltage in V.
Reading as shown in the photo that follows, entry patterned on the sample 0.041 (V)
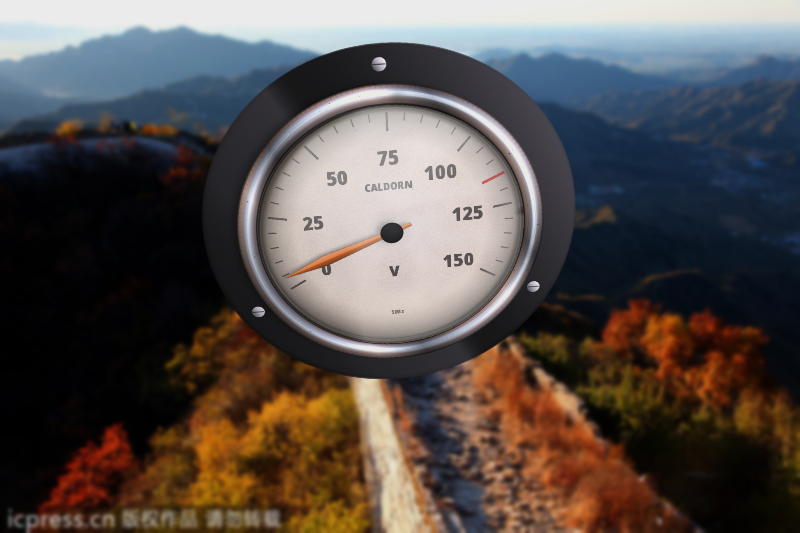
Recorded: 5 (V)
